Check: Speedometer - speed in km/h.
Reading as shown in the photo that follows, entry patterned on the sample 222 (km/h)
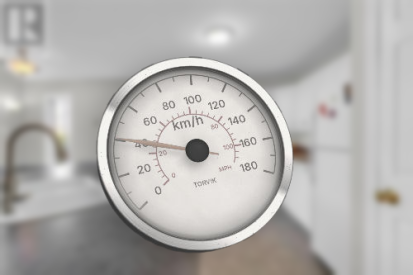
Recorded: 40 (km/h)
